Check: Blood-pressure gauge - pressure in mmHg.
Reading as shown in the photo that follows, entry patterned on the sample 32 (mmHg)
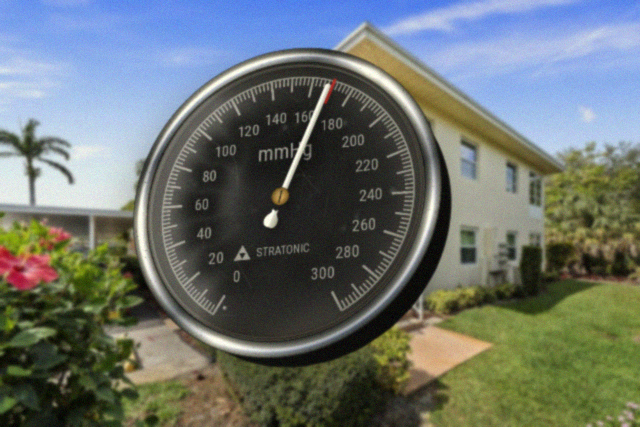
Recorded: 170 (mmHg)
